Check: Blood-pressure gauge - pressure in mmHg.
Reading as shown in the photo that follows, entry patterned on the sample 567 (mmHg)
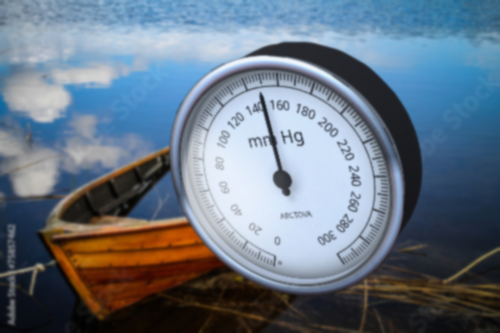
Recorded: 150 (mmHg)
